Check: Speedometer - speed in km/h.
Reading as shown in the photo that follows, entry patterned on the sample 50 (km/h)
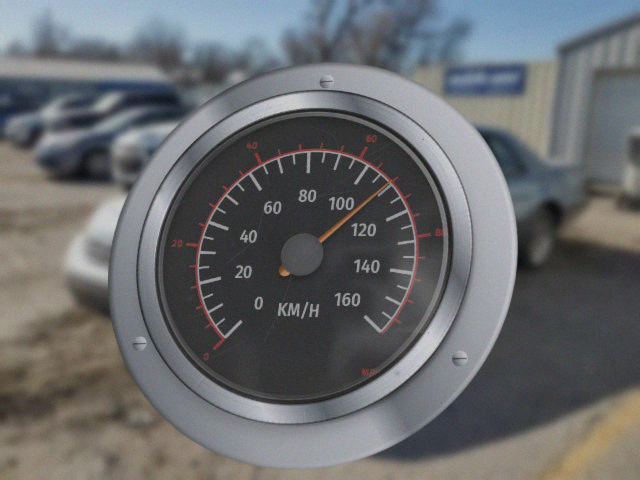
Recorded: 110 (km/h)
